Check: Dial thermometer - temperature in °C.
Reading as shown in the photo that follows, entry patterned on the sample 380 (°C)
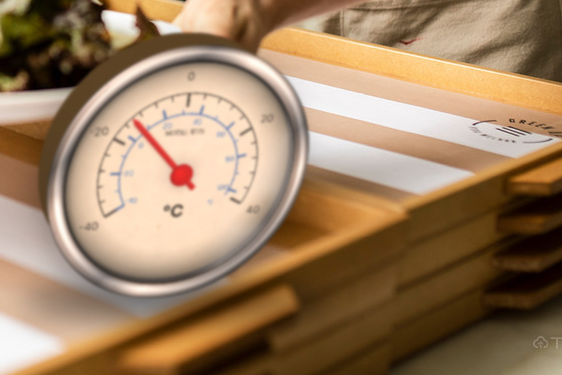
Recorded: -14 (°C)
